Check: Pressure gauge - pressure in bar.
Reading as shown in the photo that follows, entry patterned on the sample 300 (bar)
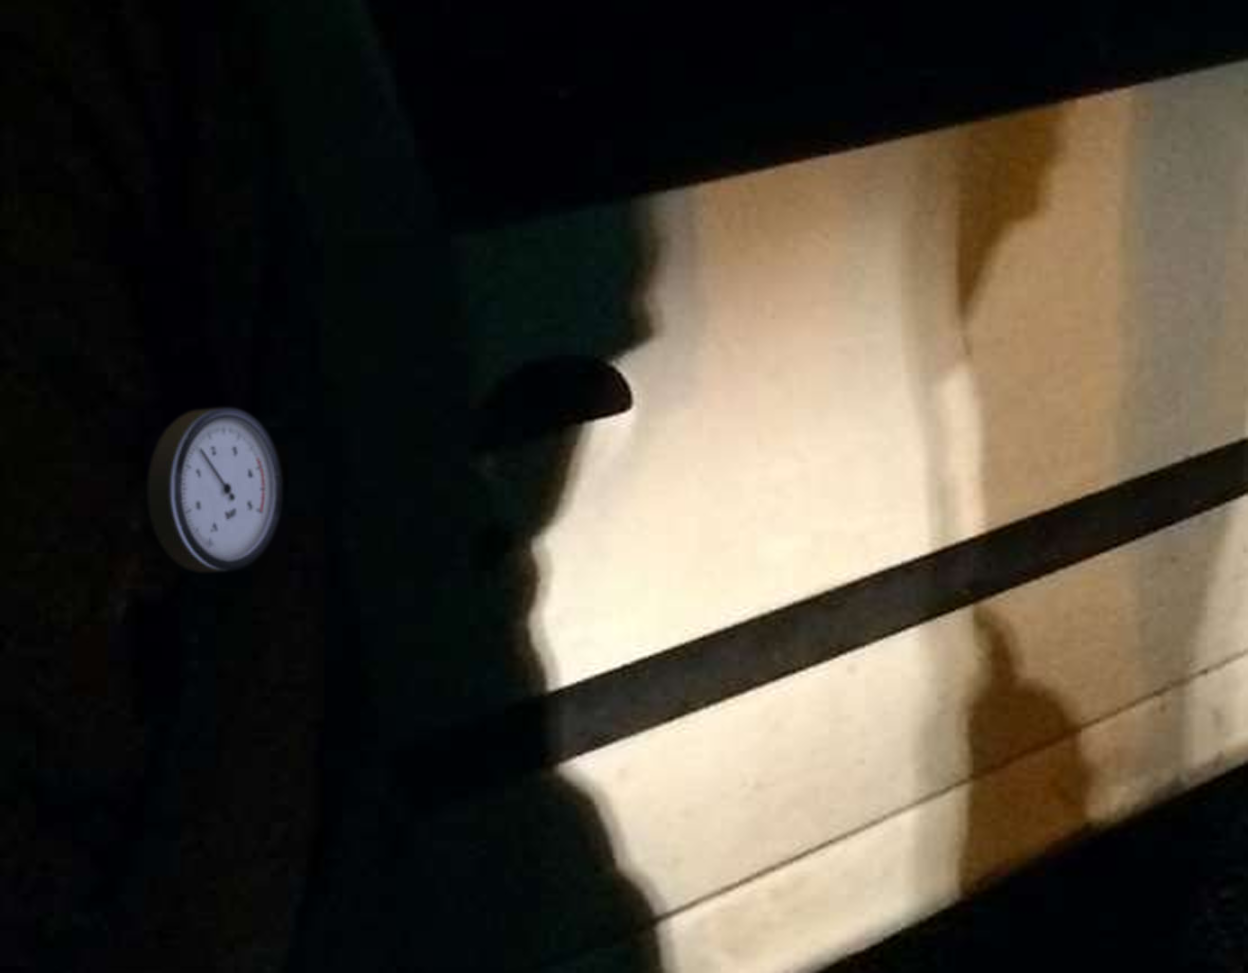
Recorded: 1.5 (bar)
